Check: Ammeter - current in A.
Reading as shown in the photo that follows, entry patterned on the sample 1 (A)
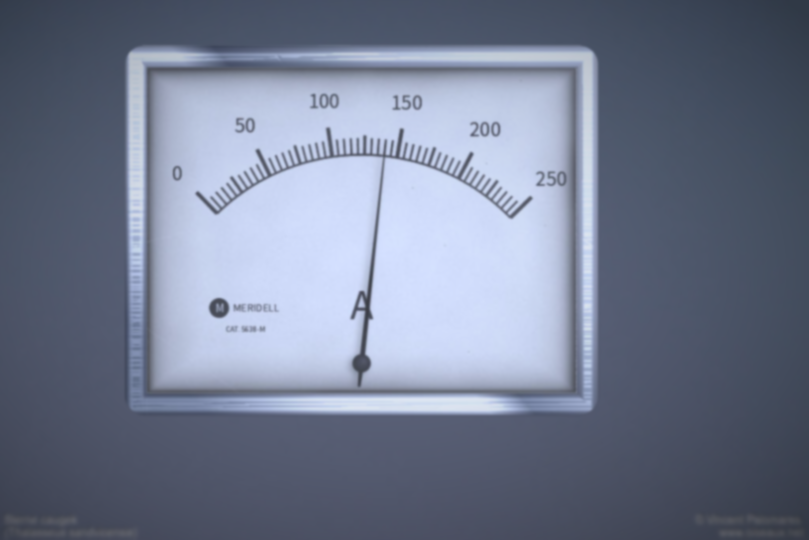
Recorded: 140 (A)
